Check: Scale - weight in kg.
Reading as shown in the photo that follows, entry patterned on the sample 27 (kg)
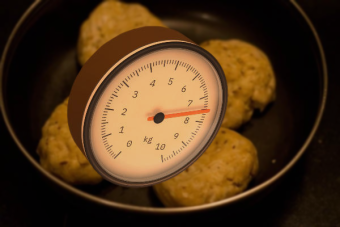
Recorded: 7.5 (kg)
